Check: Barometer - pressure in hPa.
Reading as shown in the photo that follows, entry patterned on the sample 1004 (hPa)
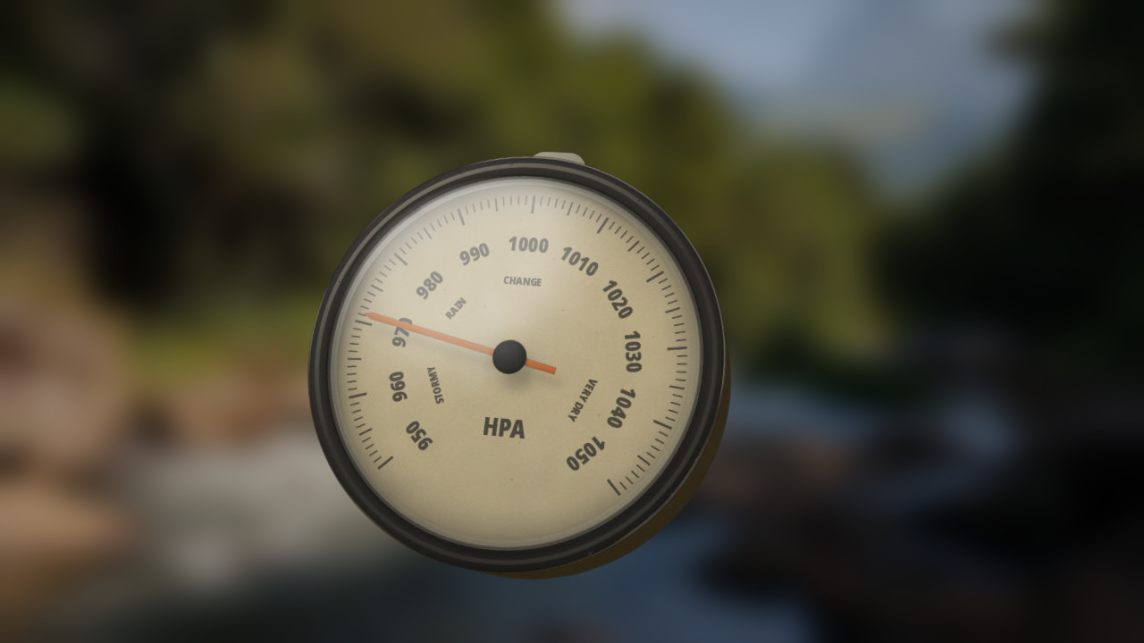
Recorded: 971 (hPa)
